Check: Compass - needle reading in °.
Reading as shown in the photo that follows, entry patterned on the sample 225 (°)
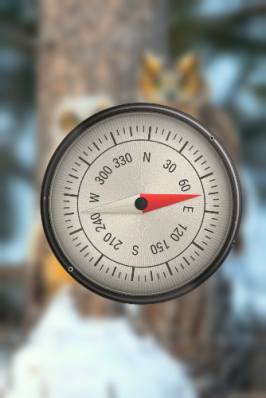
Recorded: 75 (°)
